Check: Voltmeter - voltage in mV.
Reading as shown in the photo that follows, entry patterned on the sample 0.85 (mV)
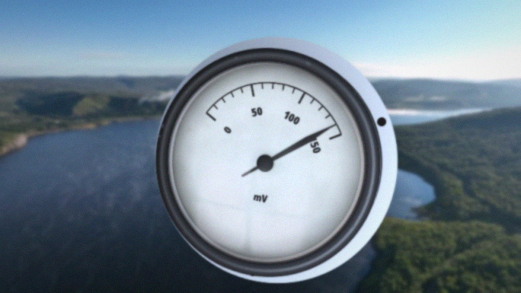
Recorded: 140 (mV)
